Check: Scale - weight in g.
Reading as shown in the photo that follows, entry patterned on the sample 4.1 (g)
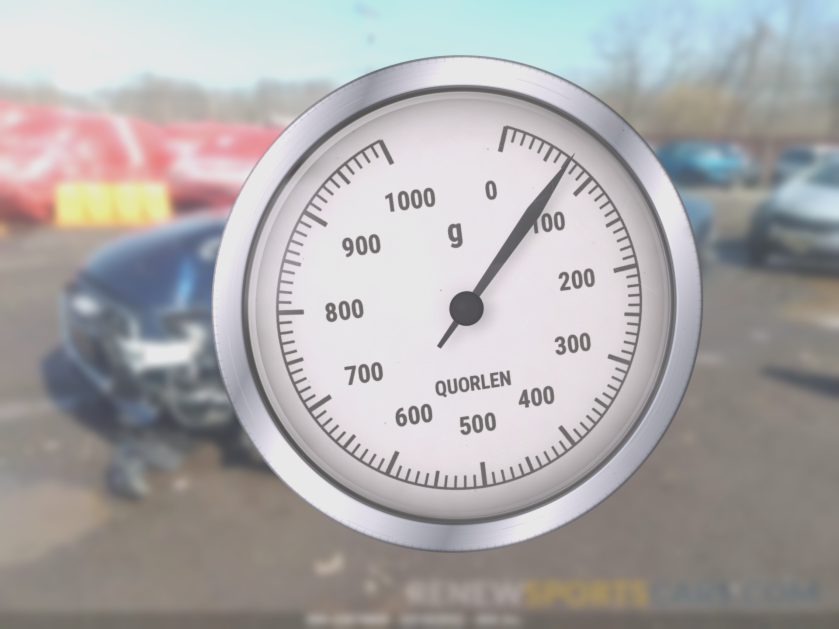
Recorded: 70 (g)
